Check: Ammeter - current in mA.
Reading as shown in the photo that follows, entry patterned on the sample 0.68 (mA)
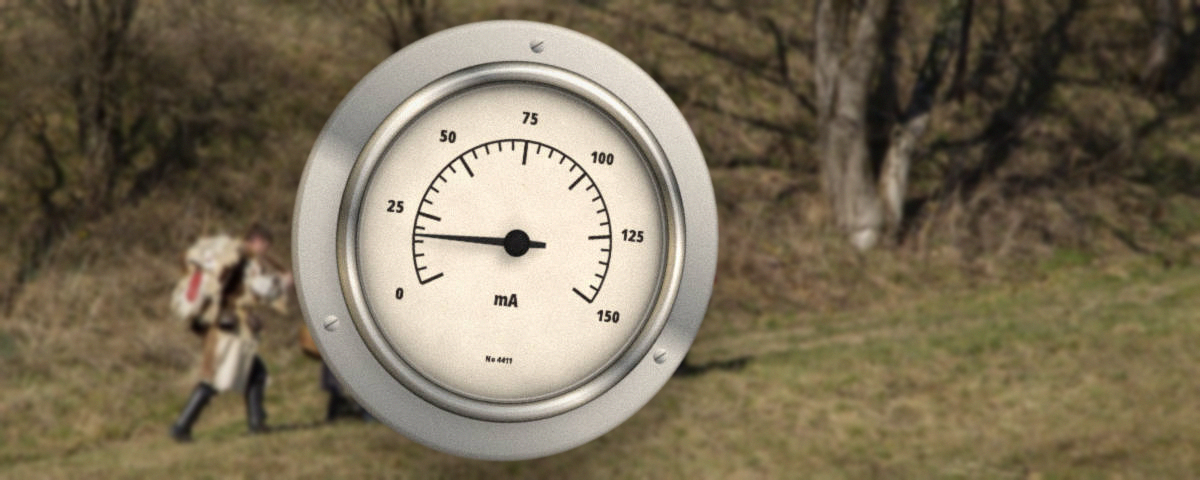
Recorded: 17.5 (mA)
